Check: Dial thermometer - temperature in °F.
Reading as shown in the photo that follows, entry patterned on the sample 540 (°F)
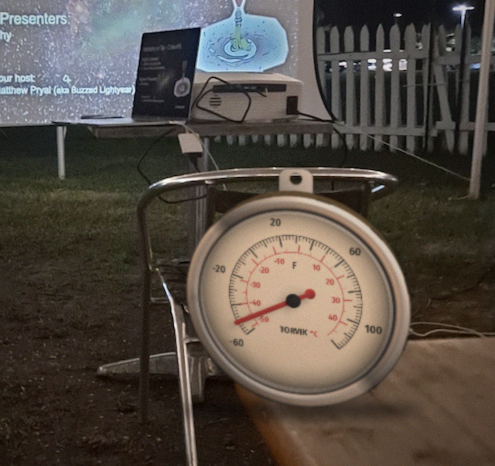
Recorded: -50 (°F)
